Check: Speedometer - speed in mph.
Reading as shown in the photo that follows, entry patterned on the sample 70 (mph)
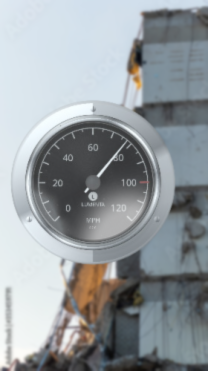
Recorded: 77.5 (mph)
